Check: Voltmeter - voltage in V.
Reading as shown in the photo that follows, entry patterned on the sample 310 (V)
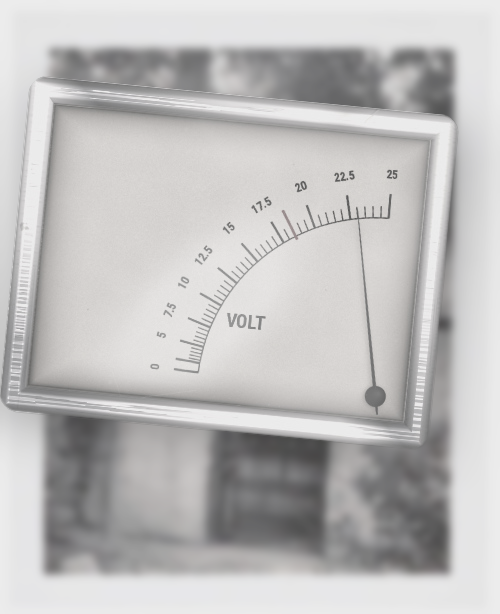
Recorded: 23 (V)
